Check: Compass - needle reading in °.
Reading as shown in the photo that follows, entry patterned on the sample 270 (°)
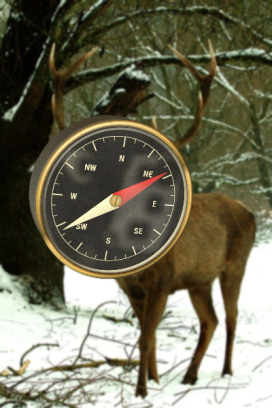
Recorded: 55 (°)
